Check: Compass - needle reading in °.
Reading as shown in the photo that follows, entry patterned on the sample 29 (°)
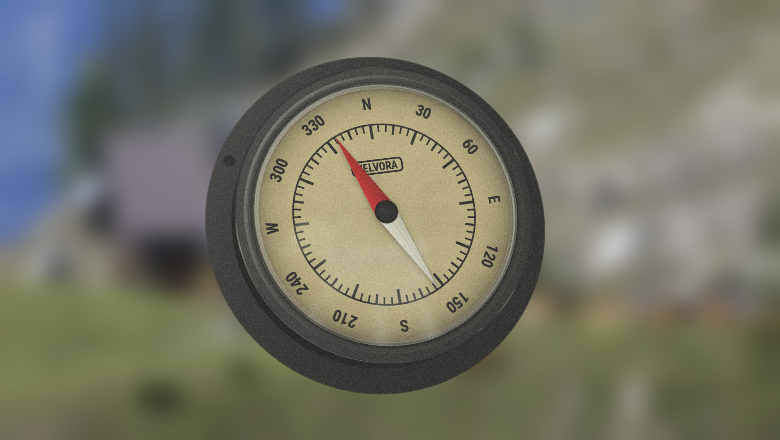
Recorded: 335 (°)
